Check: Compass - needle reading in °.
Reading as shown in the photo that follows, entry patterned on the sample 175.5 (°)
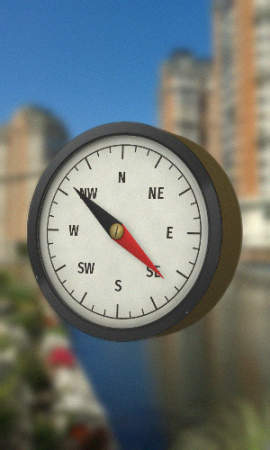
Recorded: 130 (°)
